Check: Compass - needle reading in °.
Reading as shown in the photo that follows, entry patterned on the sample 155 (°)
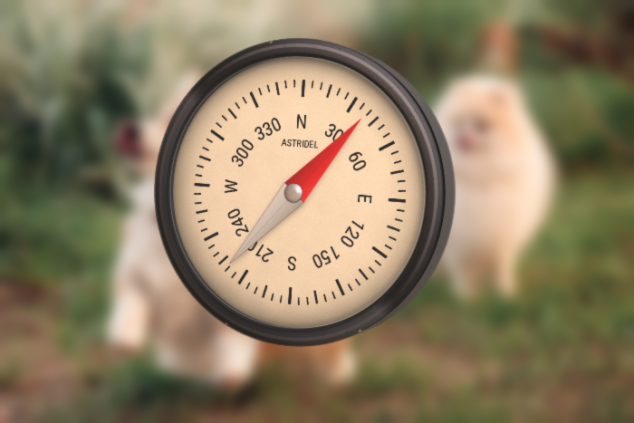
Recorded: 40 (°)
